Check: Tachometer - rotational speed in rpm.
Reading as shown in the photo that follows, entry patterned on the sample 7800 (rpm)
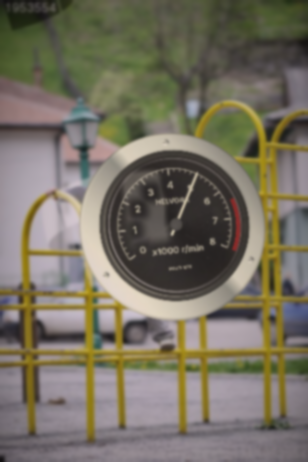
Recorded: 5000 (rpm)
